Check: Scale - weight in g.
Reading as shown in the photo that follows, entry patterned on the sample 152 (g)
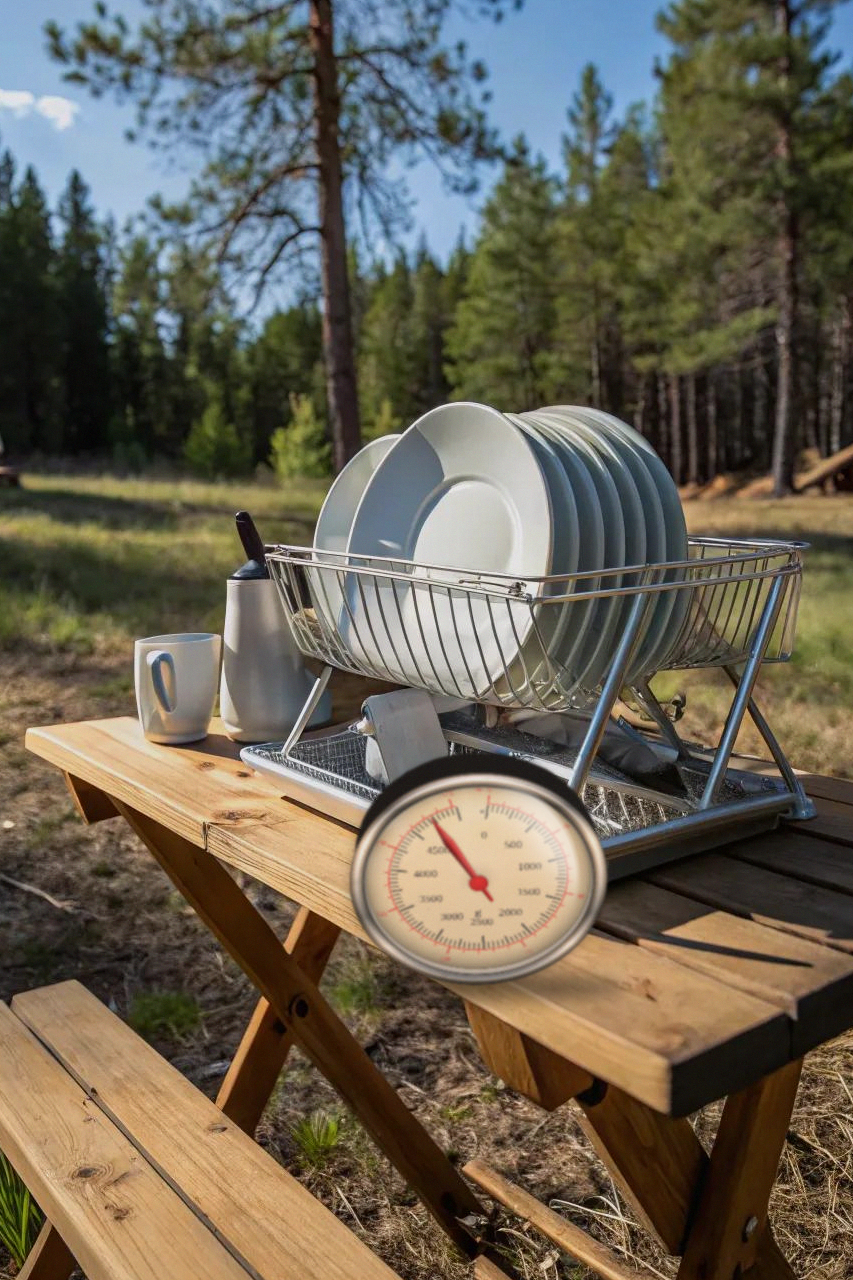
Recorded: 4750 (g)
